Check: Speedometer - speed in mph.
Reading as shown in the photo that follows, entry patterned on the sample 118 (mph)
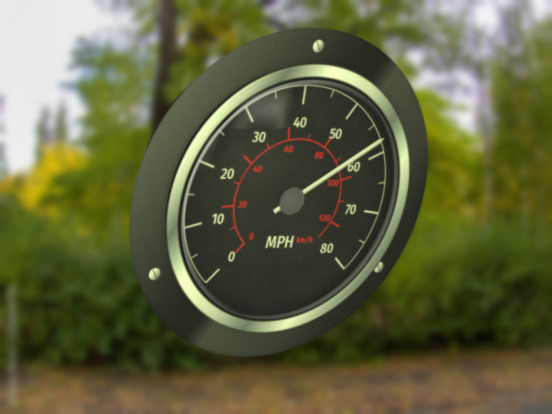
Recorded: 57.5 (mph)
